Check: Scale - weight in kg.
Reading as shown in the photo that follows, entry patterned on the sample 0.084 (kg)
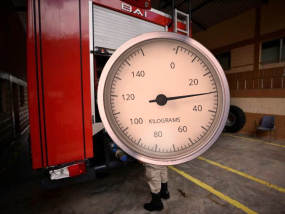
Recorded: 30 (kg)
